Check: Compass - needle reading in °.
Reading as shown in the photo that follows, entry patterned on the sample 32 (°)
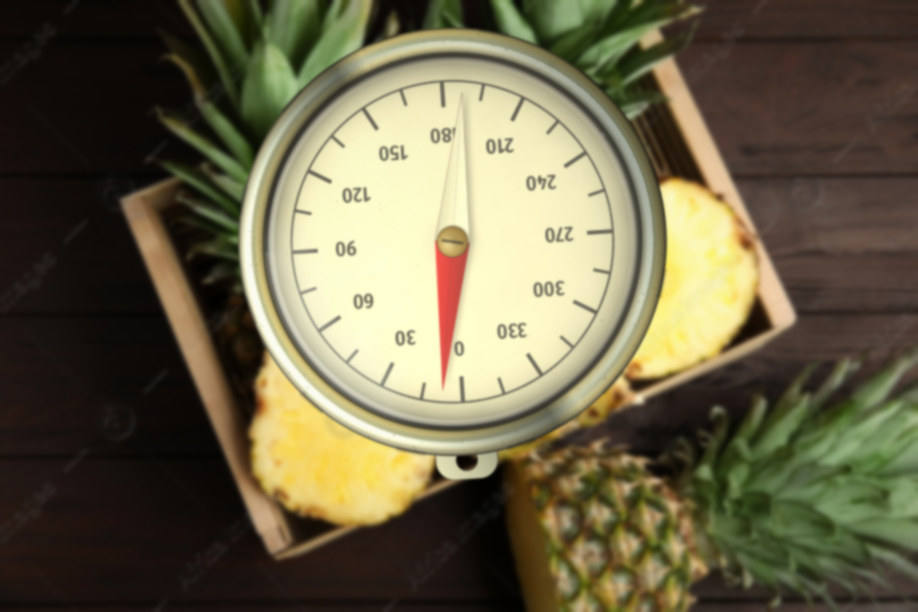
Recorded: 7.5 (°)
